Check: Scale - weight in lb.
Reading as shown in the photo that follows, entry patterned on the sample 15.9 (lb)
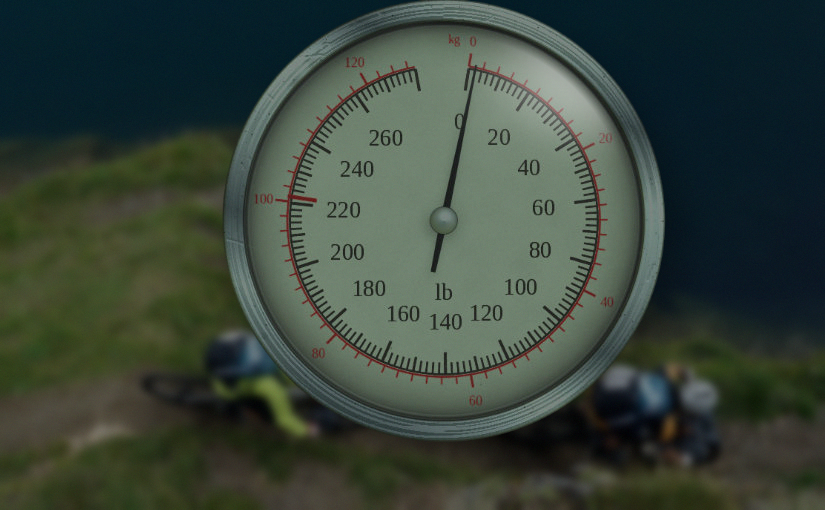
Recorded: 2 (lb)
